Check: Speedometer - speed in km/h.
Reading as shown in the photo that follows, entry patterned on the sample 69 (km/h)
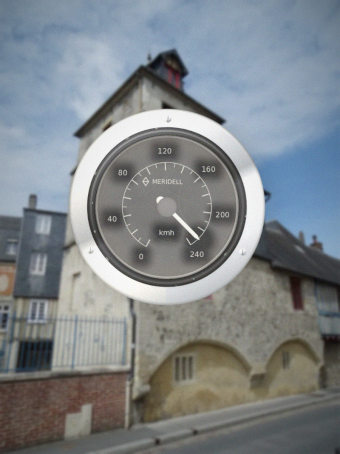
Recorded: 230 (km/h)
